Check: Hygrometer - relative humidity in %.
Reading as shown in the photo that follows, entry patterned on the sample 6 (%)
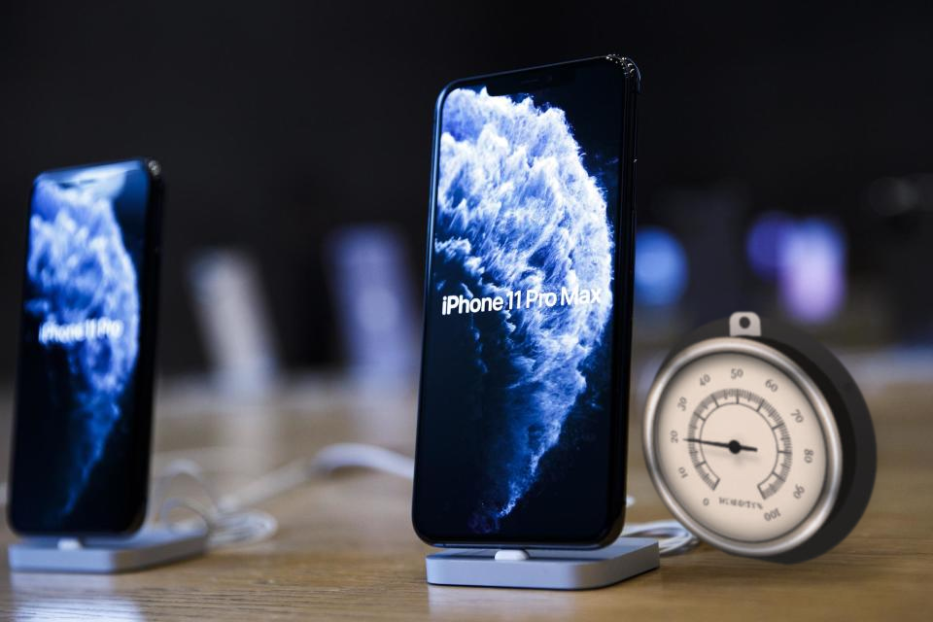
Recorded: 20 (%)
